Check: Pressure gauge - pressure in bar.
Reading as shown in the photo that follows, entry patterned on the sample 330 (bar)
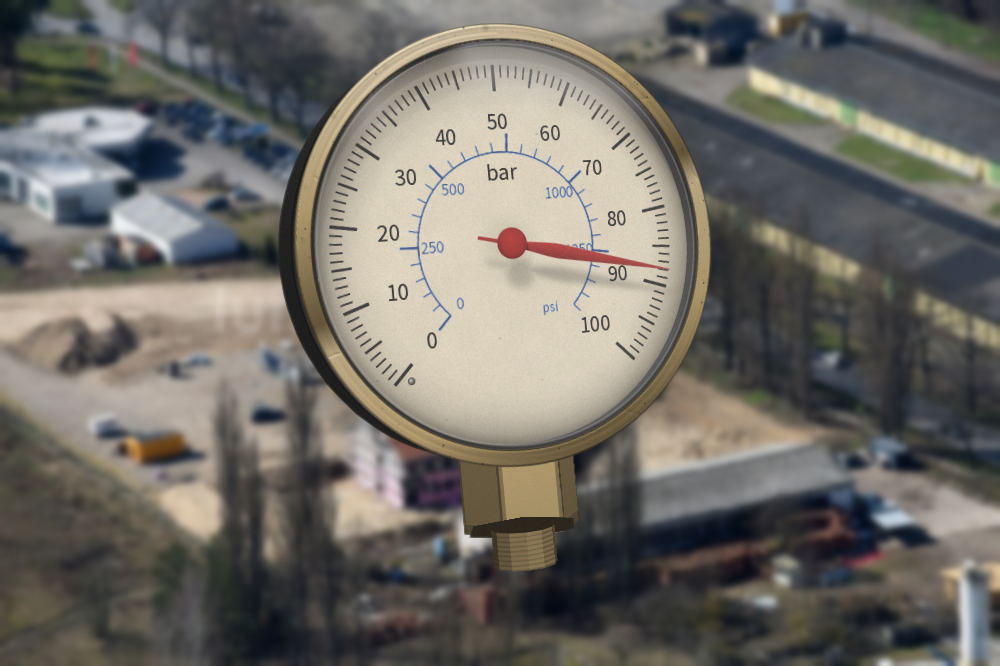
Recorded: 88 (bar)
